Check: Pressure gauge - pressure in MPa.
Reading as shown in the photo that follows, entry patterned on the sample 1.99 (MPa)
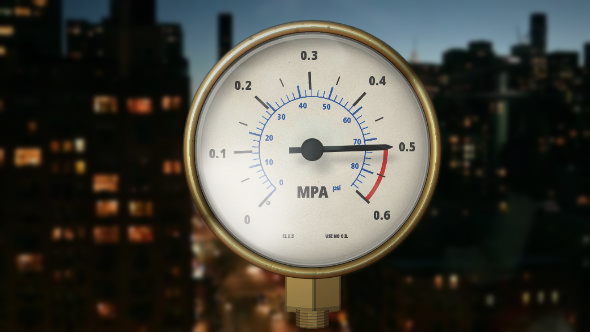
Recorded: 0.5 (MPa)
